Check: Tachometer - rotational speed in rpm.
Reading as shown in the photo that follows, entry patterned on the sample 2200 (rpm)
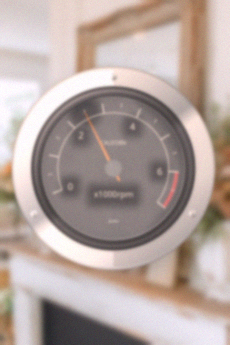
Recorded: 2500 (rpm)
